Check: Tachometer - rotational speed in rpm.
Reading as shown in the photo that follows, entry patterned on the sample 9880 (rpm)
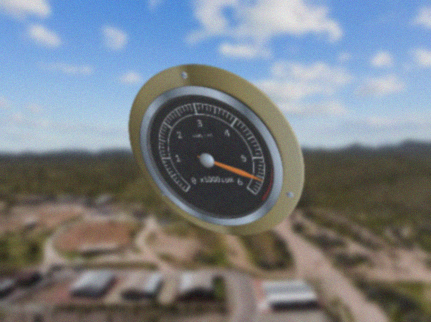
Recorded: 5500 (rpm)
